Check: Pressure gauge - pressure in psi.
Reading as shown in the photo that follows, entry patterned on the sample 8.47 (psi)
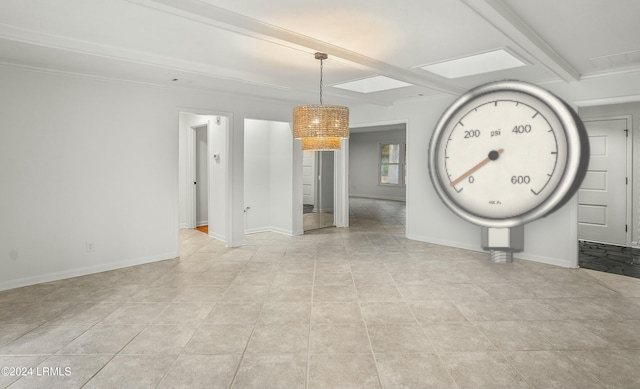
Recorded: 25 (psi)
